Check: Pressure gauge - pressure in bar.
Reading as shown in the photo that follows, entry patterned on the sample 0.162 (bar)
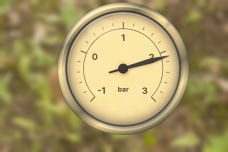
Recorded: 2.1 (bar)
